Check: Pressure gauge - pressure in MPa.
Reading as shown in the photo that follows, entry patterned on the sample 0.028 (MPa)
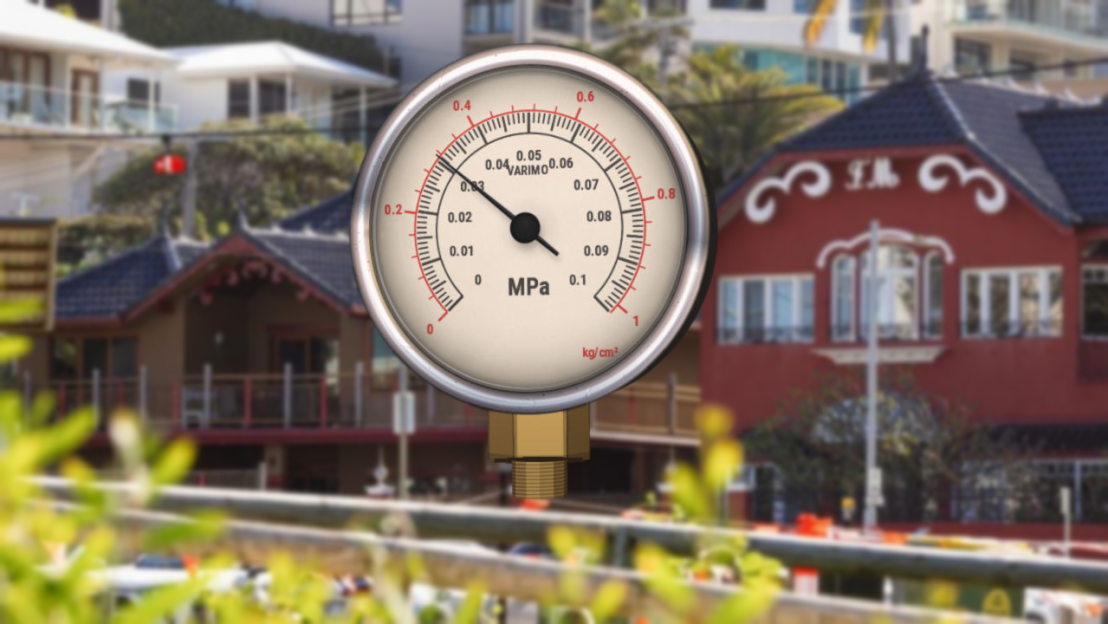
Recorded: 0.031 (MPa)
